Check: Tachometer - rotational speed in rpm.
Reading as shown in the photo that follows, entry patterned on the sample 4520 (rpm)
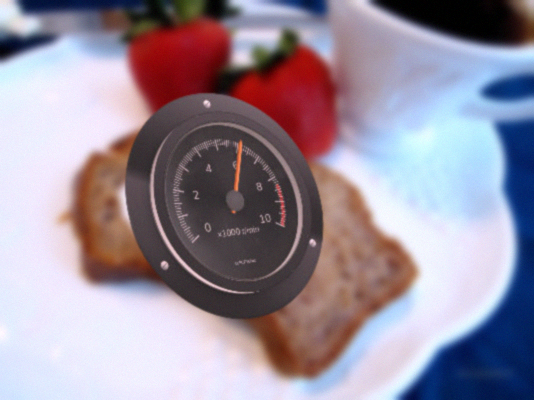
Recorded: 6000 (rpm)
